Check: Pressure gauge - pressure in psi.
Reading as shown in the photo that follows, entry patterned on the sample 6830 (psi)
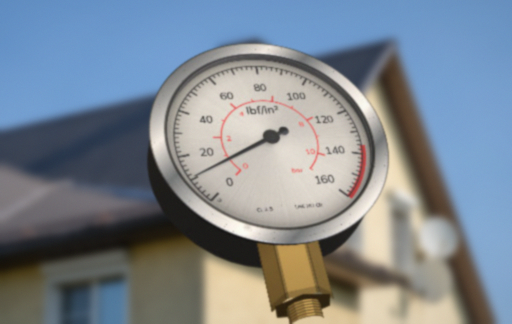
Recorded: 10 (psi)
